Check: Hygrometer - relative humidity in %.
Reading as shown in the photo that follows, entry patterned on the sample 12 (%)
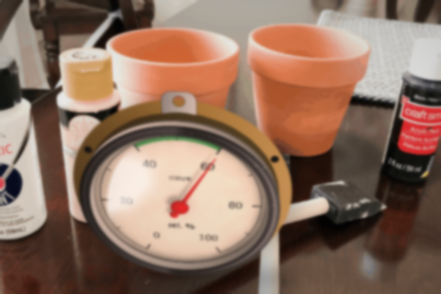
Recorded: 60 (%)
